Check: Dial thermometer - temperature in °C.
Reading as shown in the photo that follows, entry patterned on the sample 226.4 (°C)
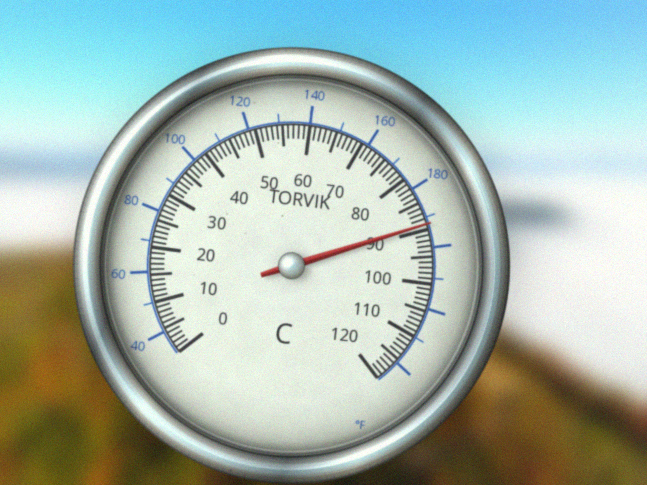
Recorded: 89 (°C)
